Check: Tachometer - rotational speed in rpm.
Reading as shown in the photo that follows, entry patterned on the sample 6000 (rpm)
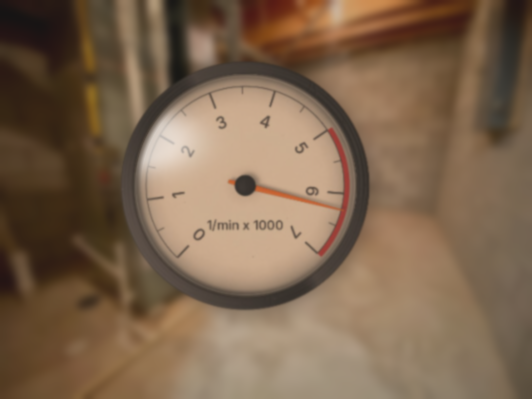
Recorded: 6250 (rpm)
